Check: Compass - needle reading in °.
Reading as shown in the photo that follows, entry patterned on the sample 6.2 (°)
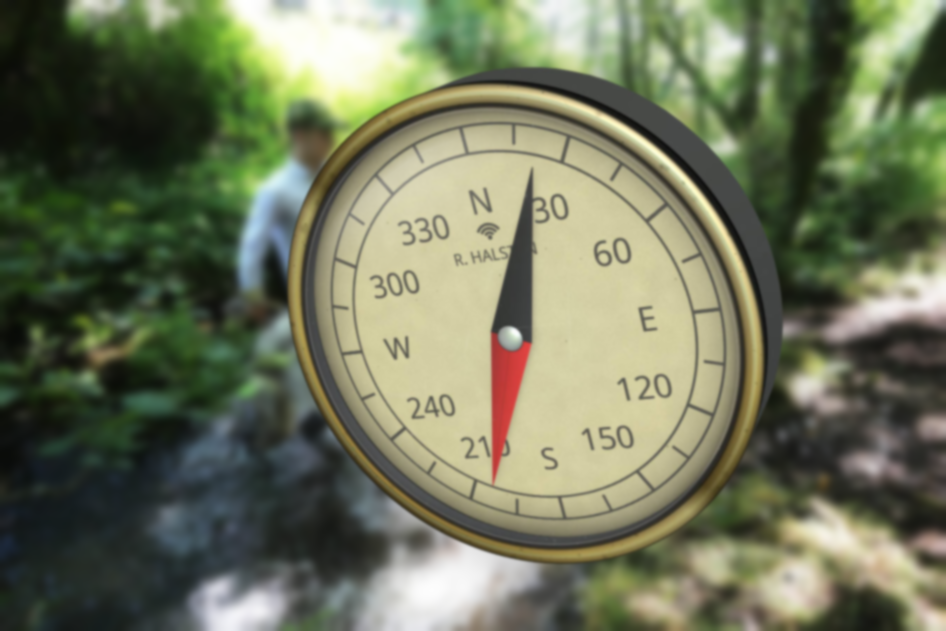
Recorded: 202.5 (°)
